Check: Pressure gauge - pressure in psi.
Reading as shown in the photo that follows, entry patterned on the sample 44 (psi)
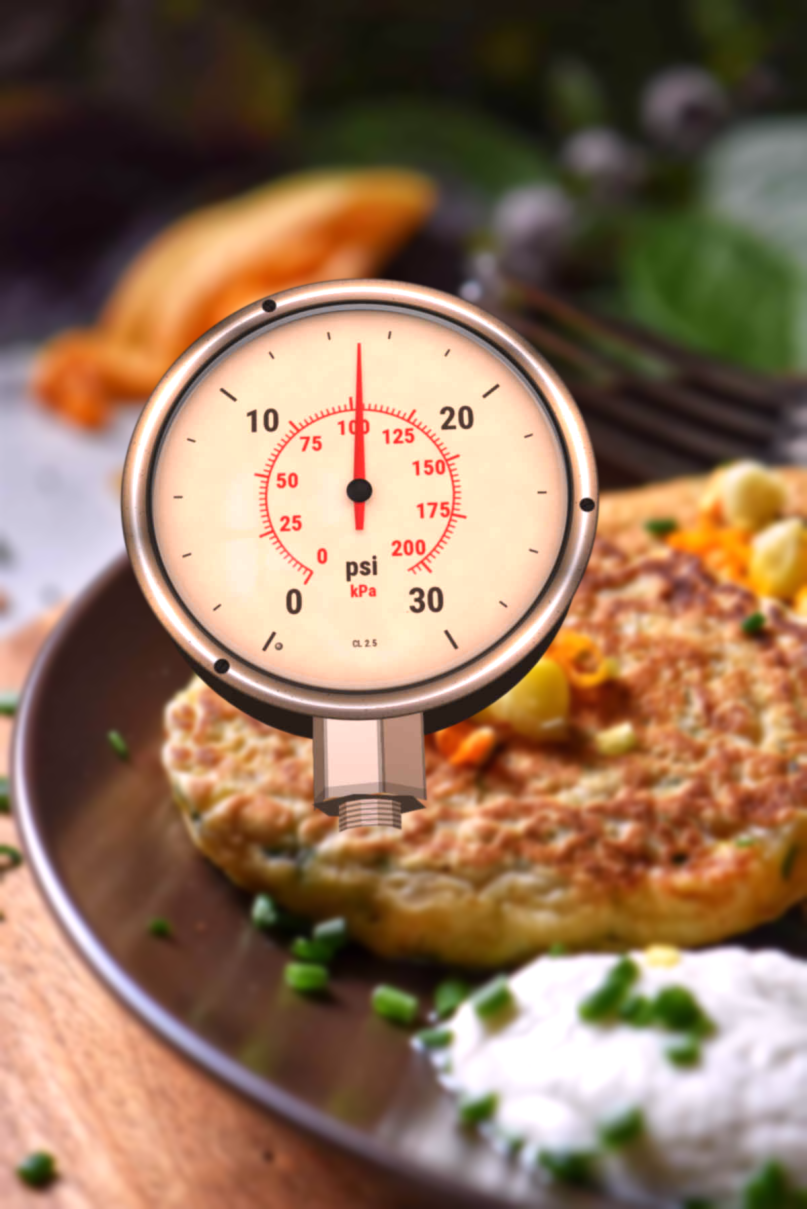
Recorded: 15 (psi)
